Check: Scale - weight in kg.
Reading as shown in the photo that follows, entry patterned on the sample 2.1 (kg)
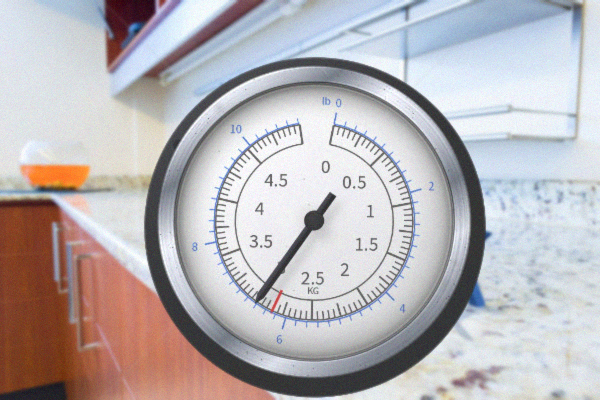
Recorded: 3 (kg)
